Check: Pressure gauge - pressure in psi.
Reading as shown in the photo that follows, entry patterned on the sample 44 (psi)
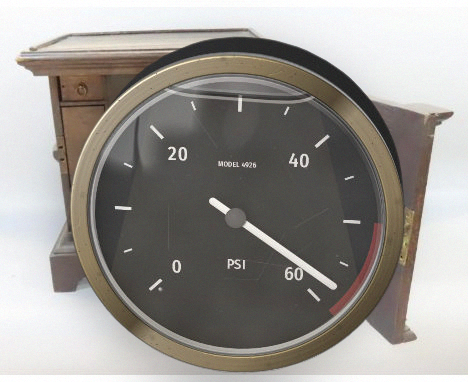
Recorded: 57.5 (psi)
